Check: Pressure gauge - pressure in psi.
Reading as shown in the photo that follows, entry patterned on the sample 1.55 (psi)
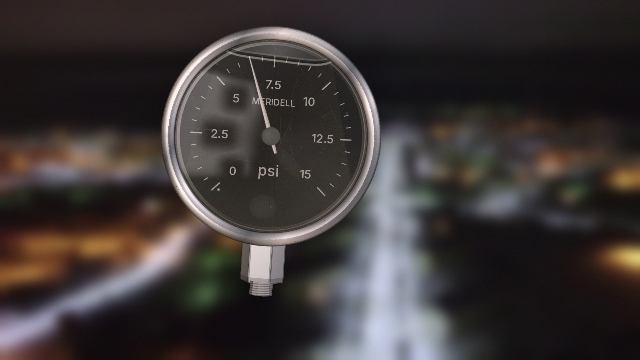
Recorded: 6.5 (psi)
